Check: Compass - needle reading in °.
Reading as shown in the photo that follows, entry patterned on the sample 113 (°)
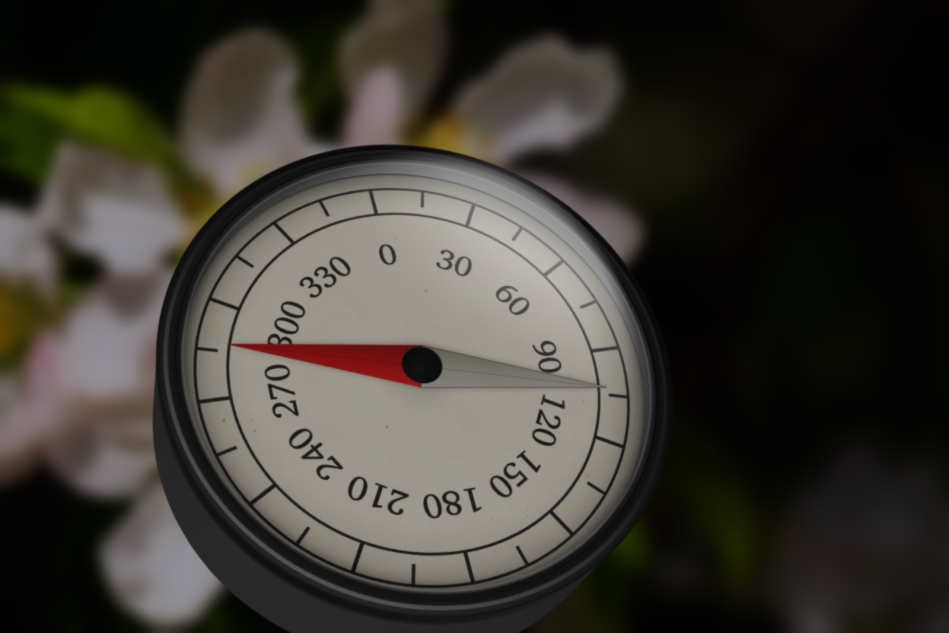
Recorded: 285 (°)
